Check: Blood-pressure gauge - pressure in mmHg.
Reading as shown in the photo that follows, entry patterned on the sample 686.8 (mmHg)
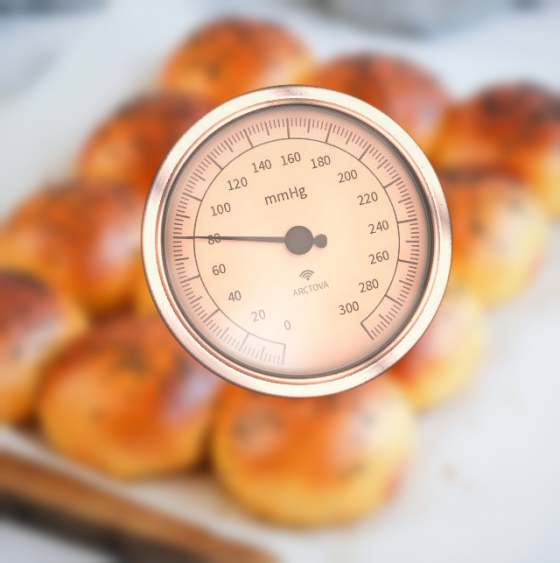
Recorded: 80 (mmHg)
